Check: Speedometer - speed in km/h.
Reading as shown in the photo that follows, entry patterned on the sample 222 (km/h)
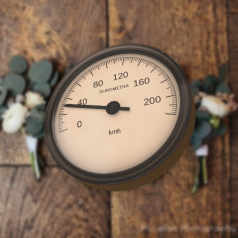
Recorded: 30 (km/h)
